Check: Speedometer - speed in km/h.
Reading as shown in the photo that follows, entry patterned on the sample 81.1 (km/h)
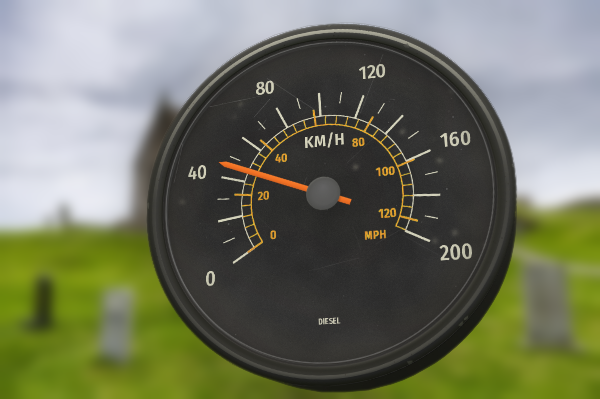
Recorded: 45 (km/h)
